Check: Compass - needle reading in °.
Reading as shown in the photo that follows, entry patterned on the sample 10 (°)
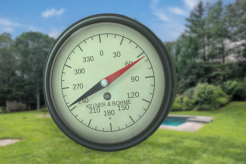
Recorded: 65 (°)
